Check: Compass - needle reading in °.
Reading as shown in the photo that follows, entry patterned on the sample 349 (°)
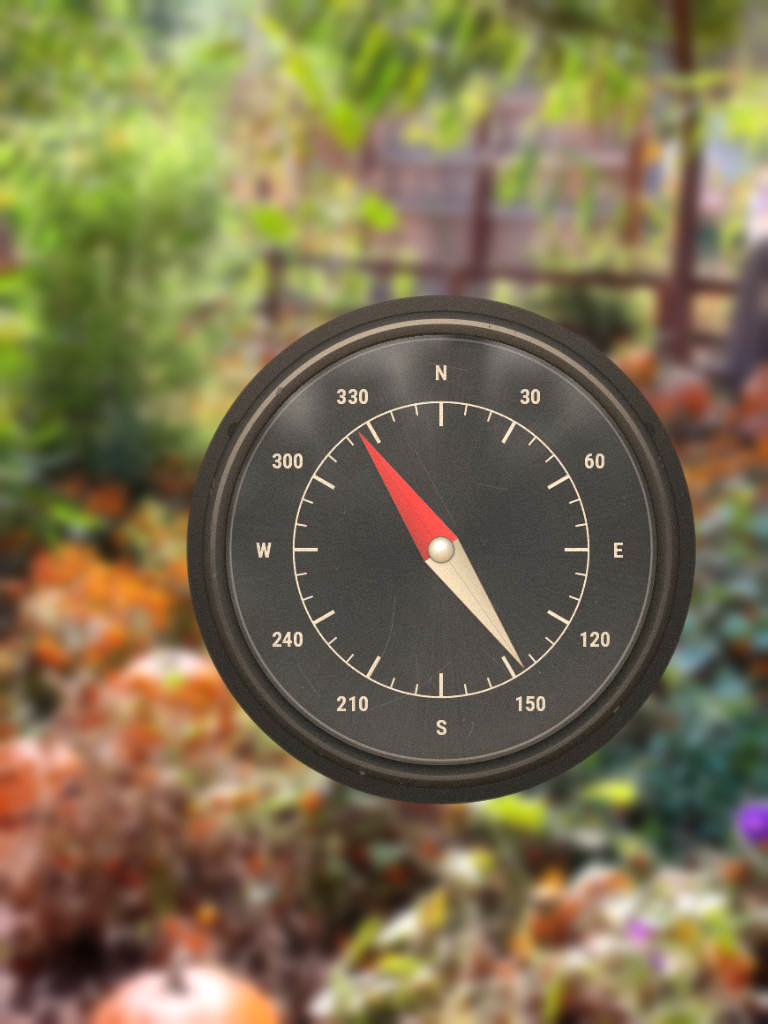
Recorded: 325 (°)
